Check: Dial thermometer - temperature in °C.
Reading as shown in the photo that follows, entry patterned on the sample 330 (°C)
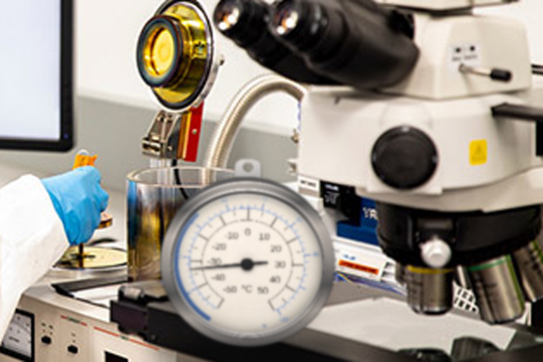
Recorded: -32.5 (°C)
